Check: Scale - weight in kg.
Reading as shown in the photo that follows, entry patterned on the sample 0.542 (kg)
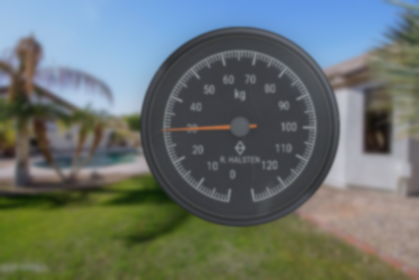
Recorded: 30 (kg)
